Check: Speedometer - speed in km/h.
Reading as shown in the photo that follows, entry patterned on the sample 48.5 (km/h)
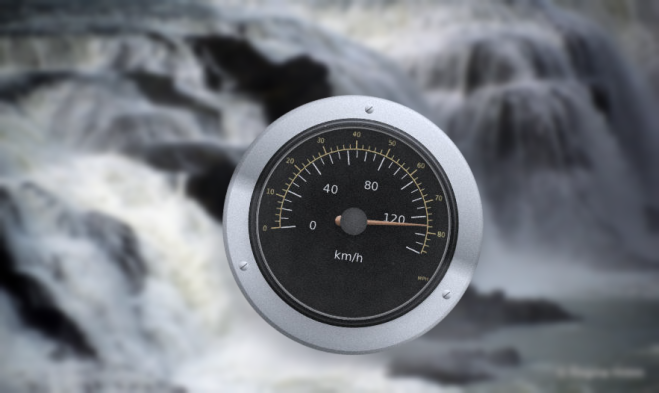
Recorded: 125 (km/h)
